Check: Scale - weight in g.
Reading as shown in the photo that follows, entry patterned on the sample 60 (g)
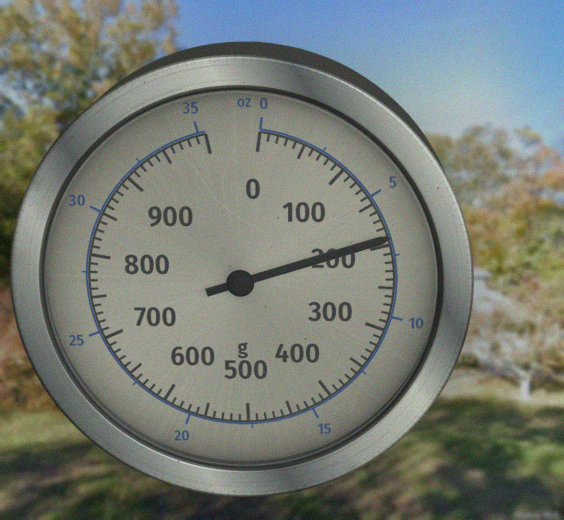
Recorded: 190 (g)
